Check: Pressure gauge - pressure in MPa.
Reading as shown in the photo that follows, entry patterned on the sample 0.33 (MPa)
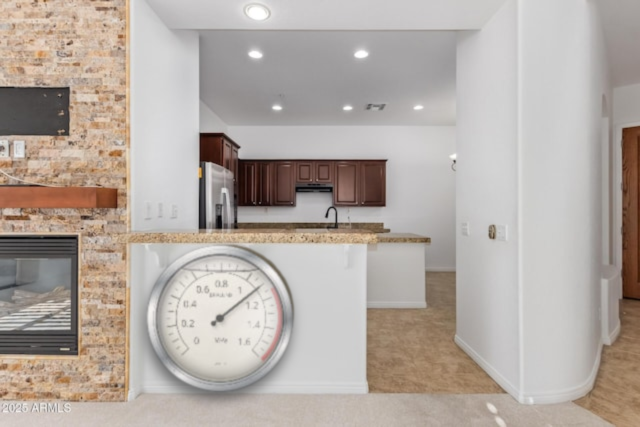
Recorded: 1.1 (MPa)
